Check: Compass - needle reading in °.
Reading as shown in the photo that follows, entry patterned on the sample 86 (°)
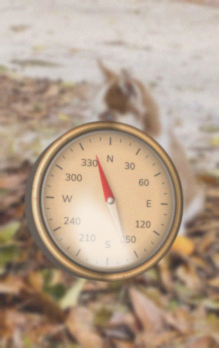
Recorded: 340 (°)
